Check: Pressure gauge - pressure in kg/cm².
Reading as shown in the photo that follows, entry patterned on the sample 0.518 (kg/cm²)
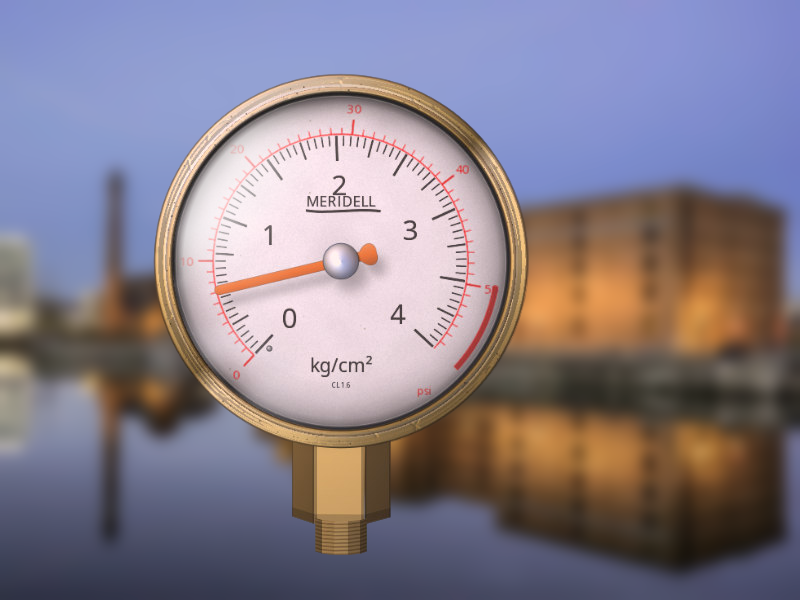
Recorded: 0.5 (kg/cm²)
